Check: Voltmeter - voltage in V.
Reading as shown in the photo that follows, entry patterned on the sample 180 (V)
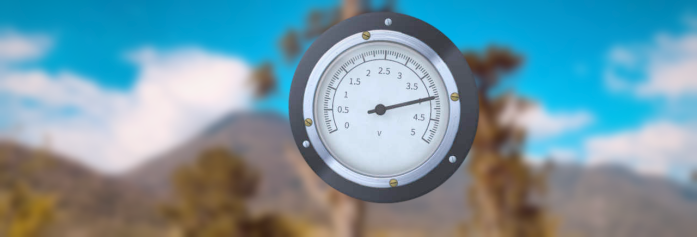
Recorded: 4 (V)
